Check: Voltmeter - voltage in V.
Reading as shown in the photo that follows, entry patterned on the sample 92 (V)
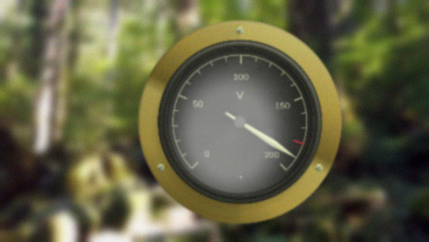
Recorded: 190 (V)
